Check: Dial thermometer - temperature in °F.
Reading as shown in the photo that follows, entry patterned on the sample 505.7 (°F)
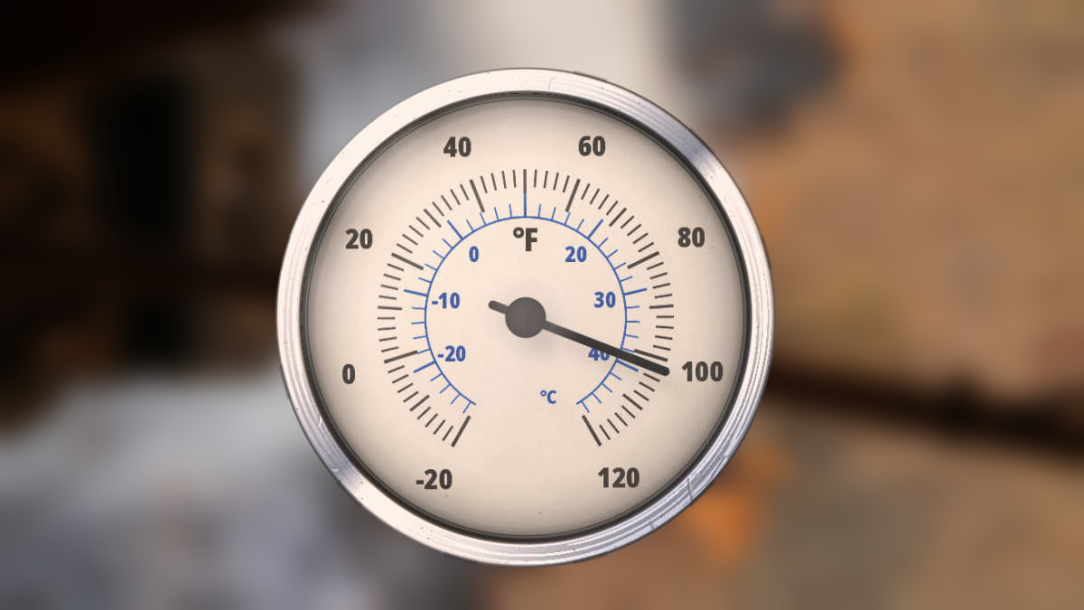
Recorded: 102 (°F)
